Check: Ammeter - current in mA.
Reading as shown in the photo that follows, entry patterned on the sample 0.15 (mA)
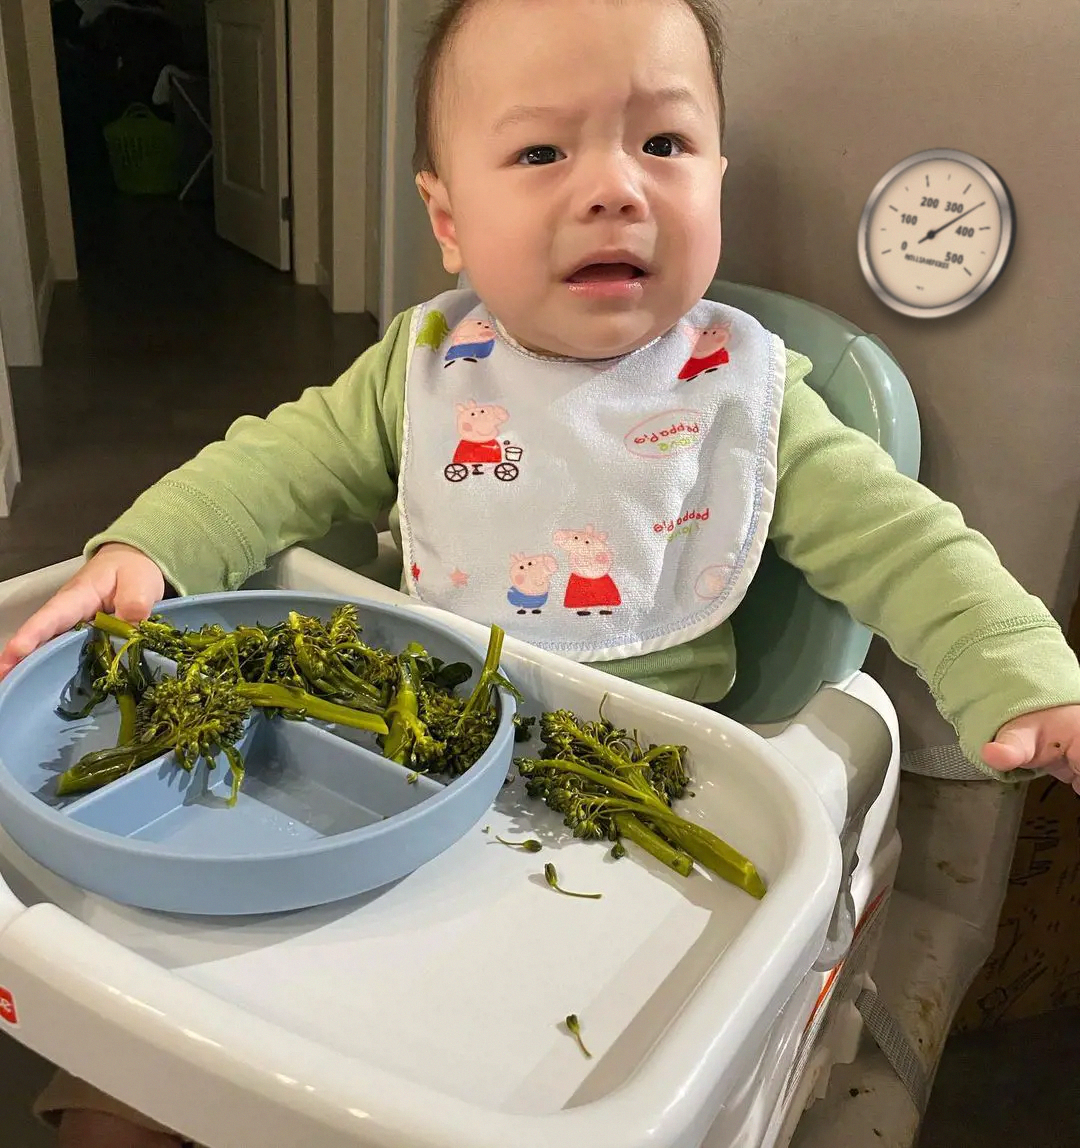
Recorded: 350 (mA)
